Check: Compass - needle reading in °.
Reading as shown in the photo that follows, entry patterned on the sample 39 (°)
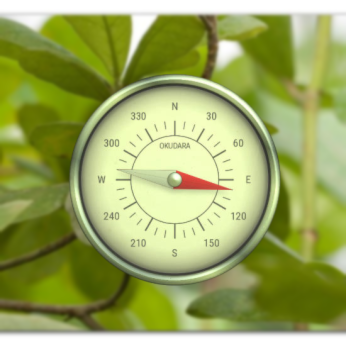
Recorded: 100 (°)
